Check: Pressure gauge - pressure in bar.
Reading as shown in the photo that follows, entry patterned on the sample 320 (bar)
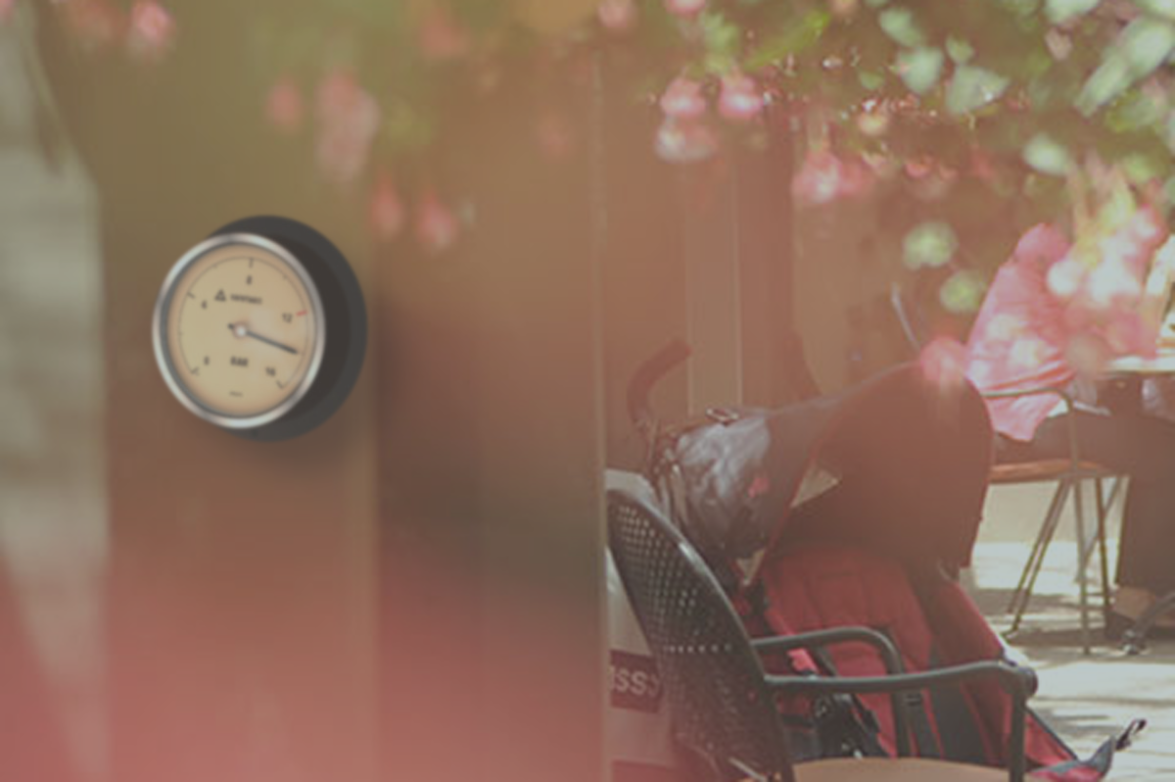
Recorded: 14 (bar)
